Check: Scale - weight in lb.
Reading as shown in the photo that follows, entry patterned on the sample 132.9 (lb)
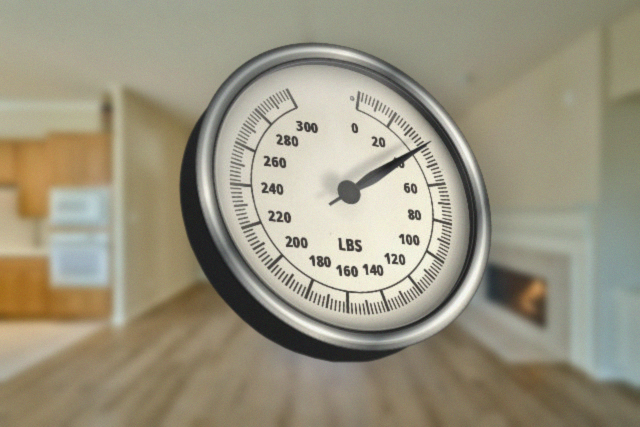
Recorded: 40 (lb)
